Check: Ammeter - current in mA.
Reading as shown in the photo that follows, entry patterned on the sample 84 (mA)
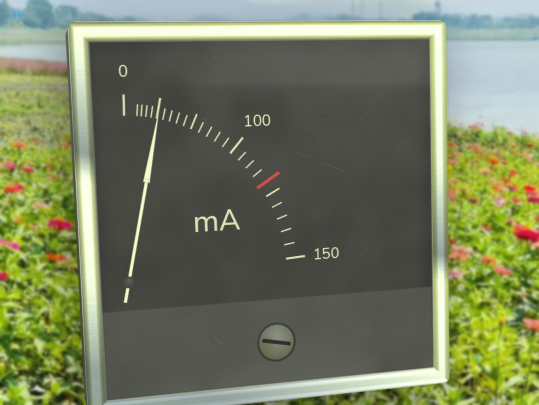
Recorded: 50 (mA)
